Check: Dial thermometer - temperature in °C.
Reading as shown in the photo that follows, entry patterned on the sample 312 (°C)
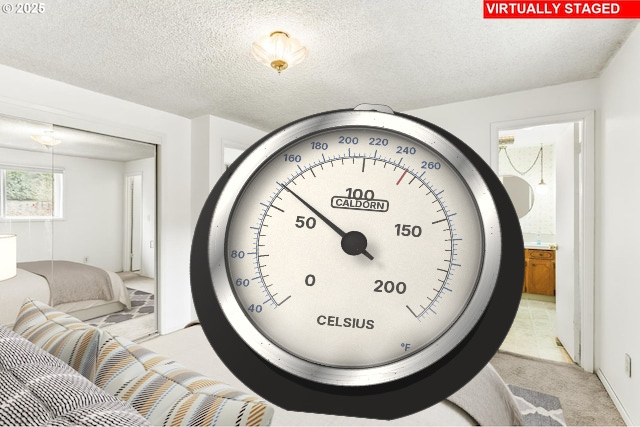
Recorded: 60 (°C)
